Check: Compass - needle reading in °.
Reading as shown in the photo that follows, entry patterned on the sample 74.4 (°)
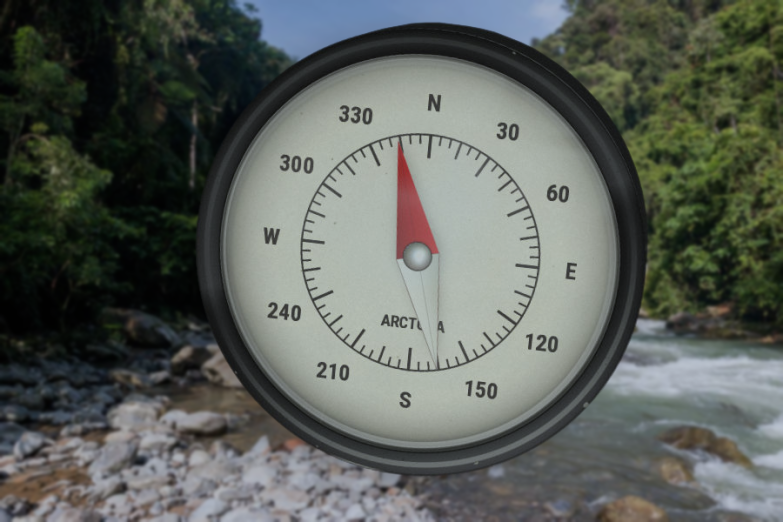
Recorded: 345 (°)
